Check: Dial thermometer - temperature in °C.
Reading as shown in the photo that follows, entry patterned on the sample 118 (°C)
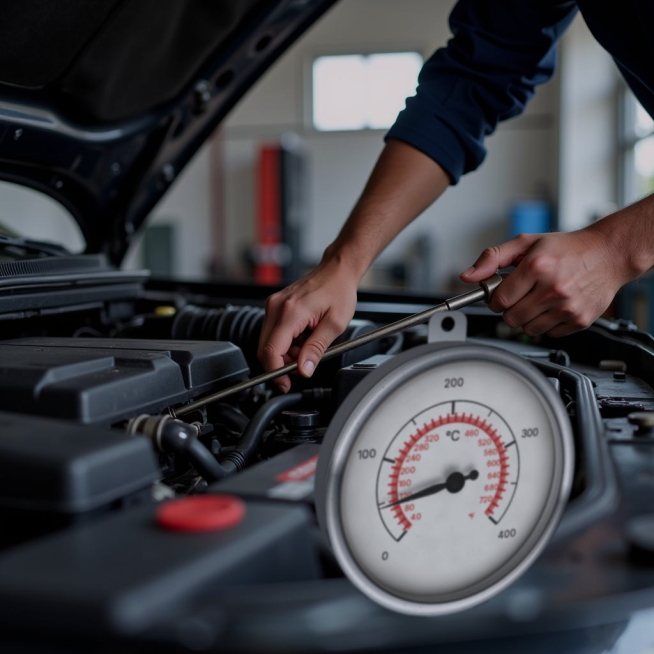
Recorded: 50 (°C)
